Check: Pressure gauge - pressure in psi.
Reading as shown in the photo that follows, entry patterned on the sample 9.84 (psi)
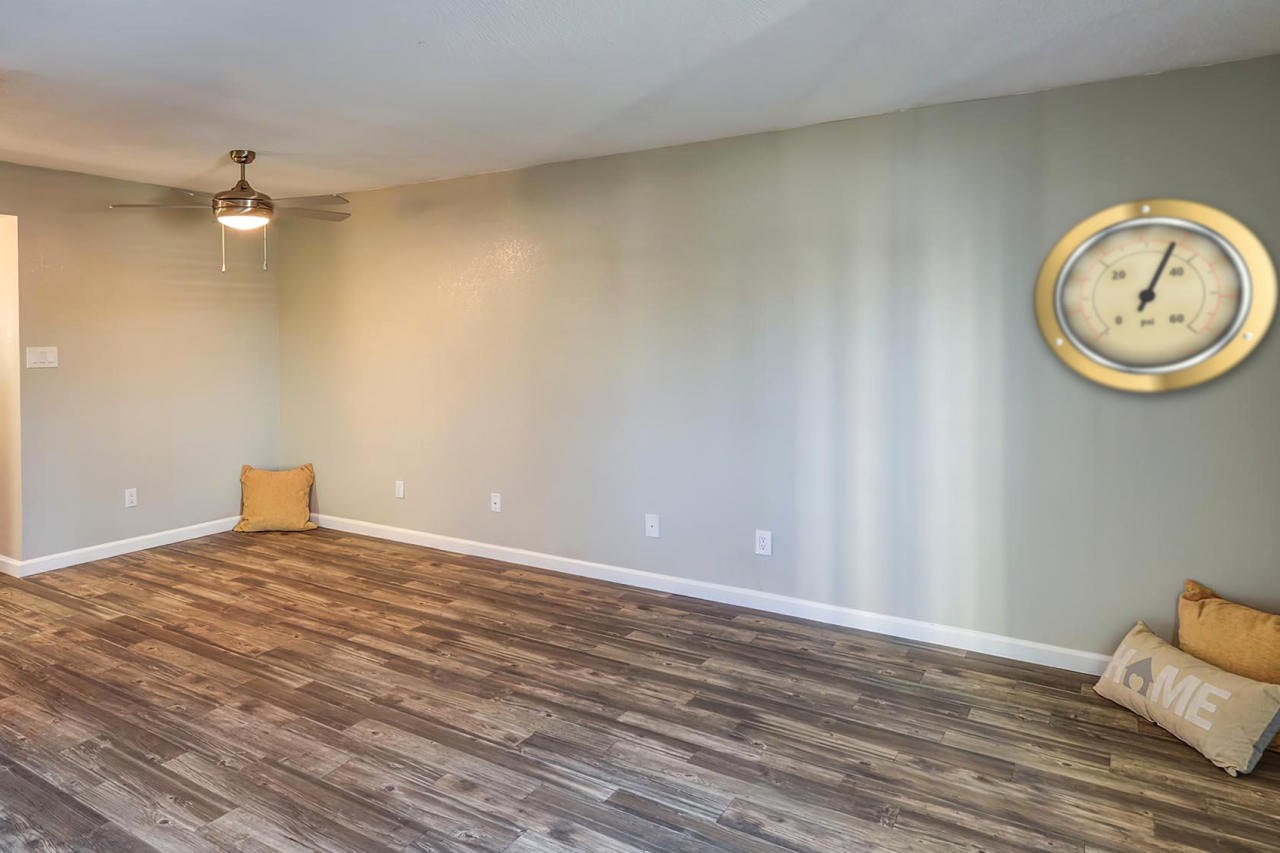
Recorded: 35 (psi)
